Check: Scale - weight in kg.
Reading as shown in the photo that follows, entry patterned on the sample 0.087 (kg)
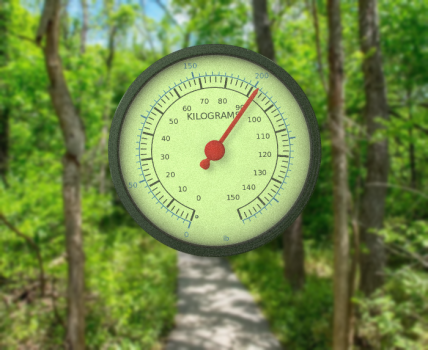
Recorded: 92 (kg)
